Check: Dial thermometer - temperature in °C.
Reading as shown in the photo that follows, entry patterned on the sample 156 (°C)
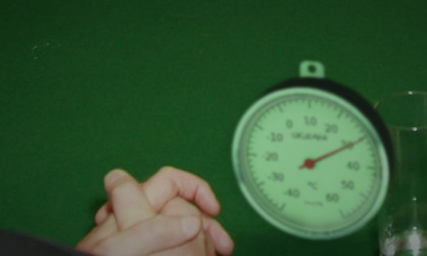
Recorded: 30 (°C)
